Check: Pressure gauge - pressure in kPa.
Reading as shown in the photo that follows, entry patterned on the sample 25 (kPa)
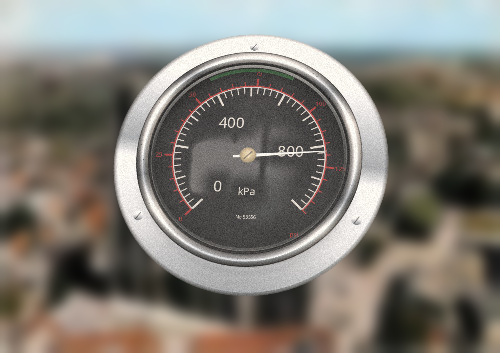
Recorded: 820 (kPa)
